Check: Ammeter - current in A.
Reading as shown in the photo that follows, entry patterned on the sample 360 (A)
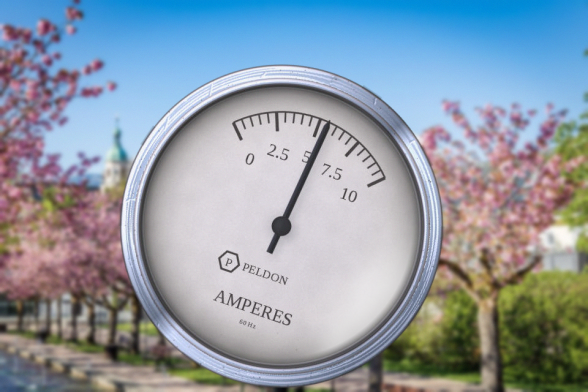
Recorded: 5.5 (A)
